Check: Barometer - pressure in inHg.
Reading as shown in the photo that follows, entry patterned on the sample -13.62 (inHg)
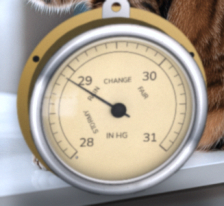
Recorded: 28.9 (inHg)
